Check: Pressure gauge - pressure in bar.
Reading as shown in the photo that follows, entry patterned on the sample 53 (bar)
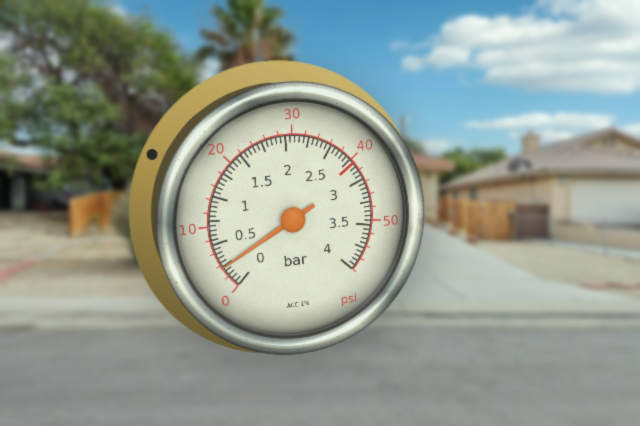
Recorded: 0.25 (bar)
